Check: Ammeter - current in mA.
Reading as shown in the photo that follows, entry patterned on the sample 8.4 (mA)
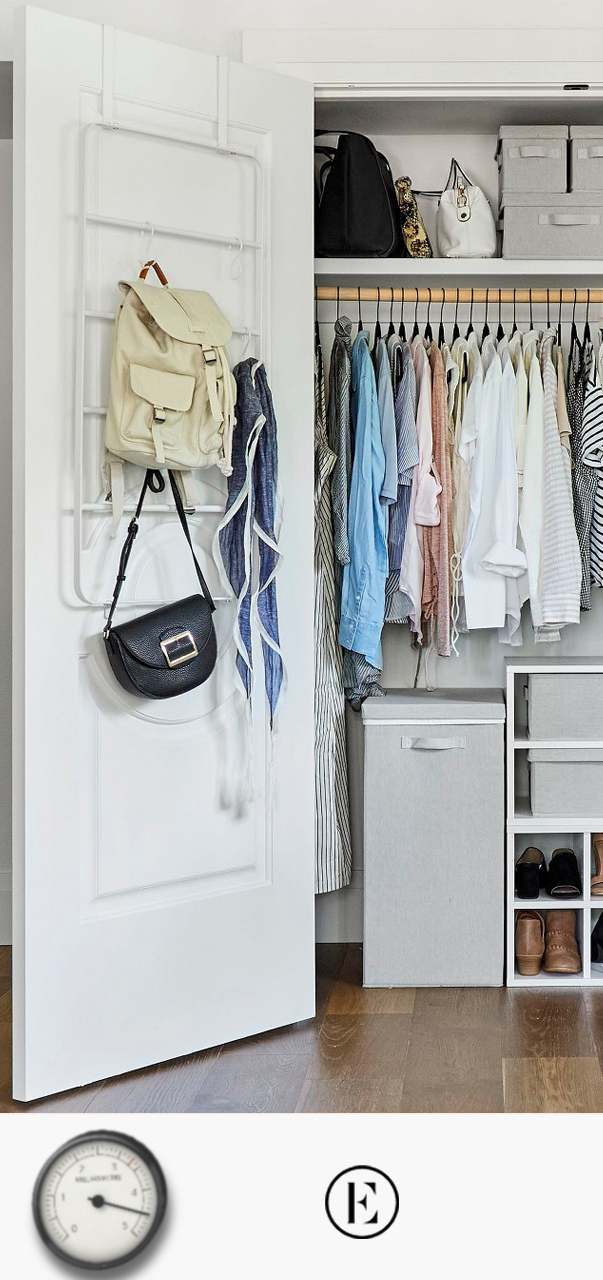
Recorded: 4.5 (mA)
